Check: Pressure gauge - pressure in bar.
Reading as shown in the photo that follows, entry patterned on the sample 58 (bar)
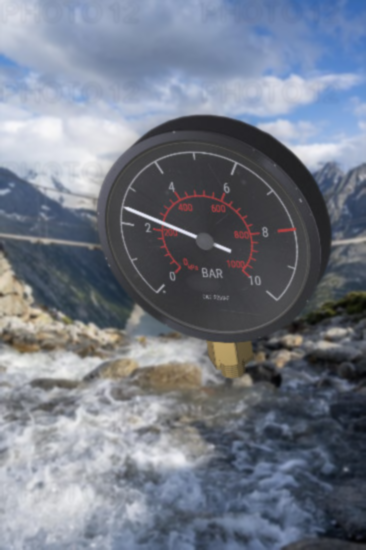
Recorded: 2.5 (bar)
